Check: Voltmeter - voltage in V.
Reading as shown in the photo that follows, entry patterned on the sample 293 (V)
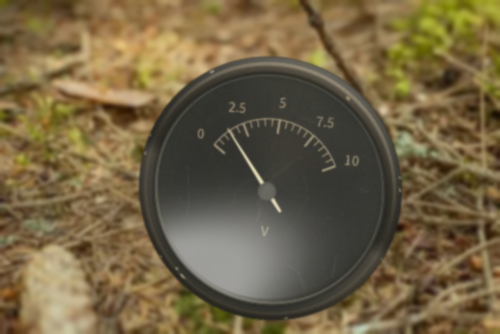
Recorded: 1.5 (V)
